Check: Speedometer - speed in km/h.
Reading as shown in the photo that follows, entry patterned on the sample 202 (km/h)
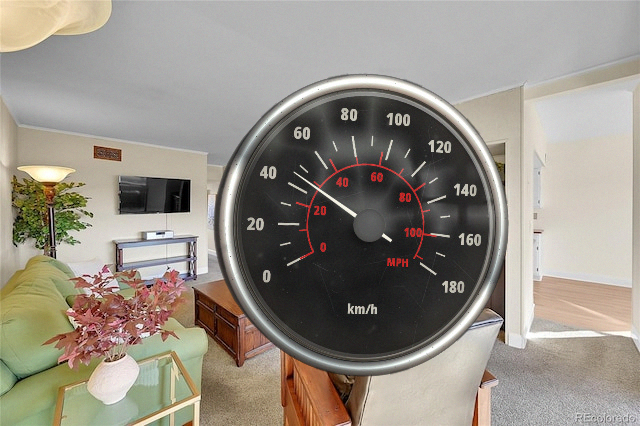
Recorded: 45 (km/h)
